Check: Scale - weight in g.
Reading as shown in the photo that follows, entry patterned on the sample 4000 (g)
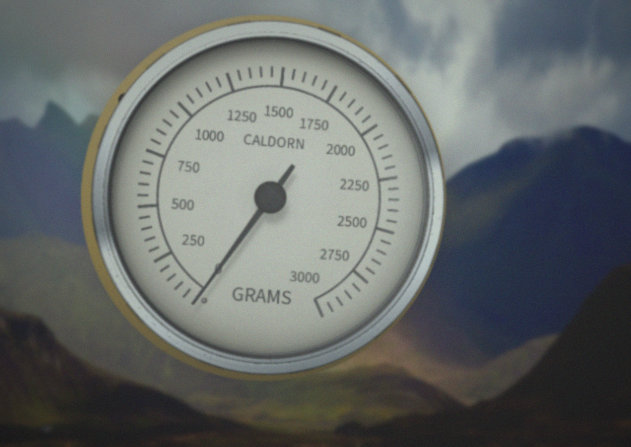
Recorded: 0 (g)
